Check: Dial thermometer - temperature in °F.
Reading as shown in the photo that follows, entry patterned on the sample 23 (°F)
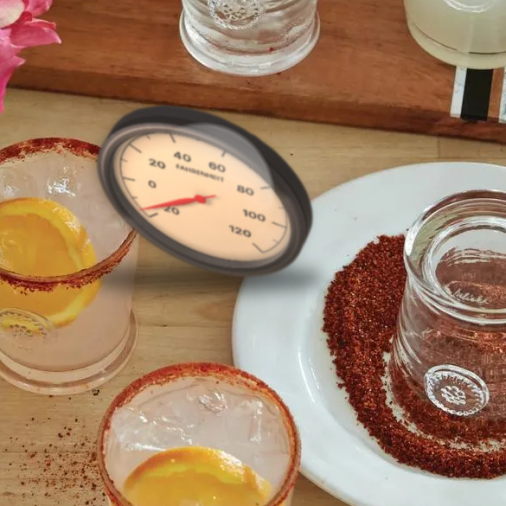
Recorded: -15 (°F)
